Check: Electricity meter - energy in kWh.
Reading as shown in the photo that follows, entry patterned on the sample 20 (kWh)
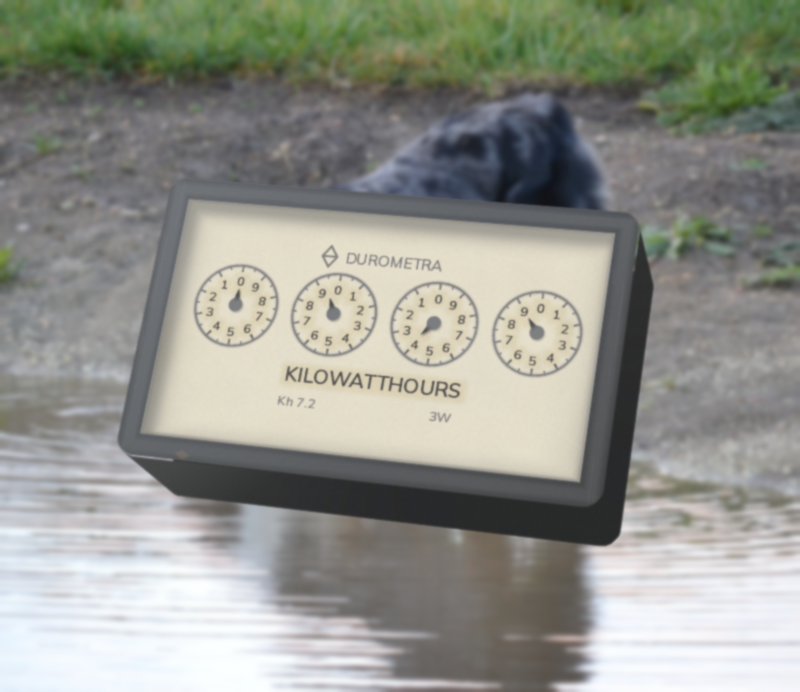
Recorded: 9939 (kWh)
